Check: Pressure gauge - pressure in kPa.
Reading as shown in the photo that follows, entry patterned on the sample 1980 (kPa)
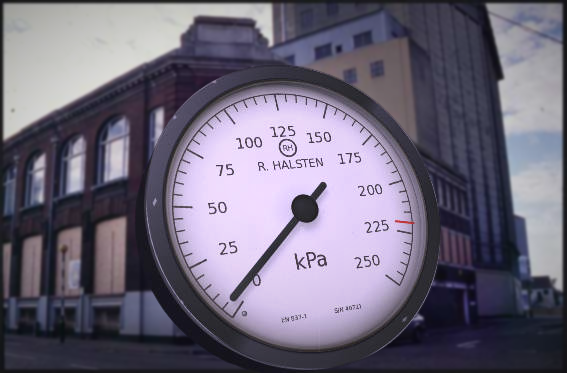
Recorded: 5 (kPa)
